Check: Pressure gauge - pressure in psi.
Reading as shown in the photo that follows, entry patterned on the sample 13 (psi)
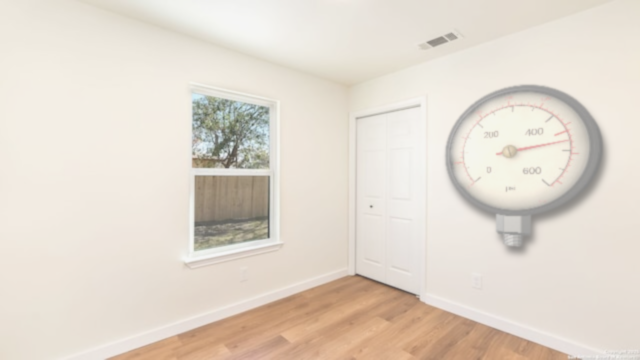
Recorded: 475 (psi)
